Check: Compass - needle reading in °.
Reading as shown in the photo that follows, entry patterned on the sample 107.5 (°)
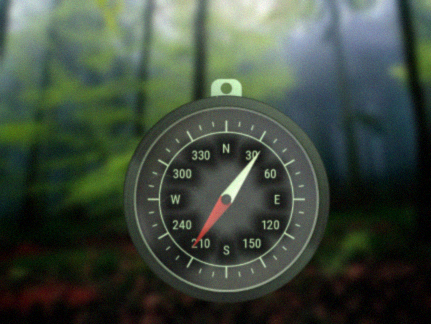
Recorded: 215 (°)
